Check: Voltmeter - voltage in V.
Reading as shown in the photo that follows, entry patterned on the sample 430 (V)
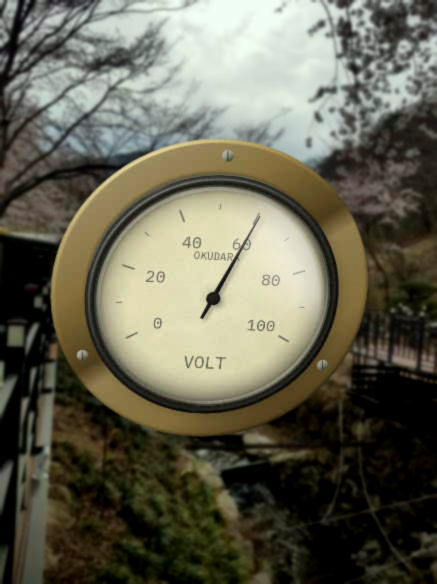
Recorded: 60 (V)
